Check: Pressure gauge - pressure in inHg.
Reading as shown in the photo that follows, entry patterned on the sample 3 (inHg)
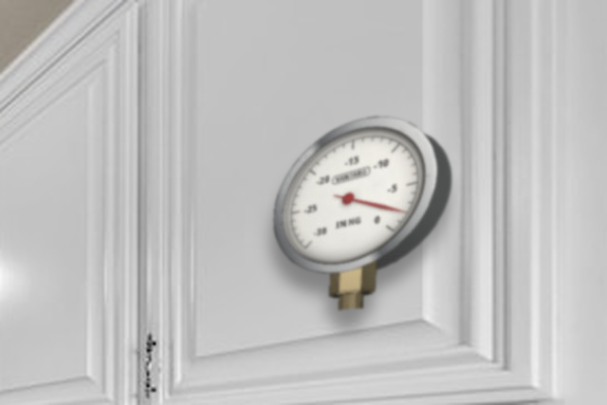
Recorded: -2 (inHg)
